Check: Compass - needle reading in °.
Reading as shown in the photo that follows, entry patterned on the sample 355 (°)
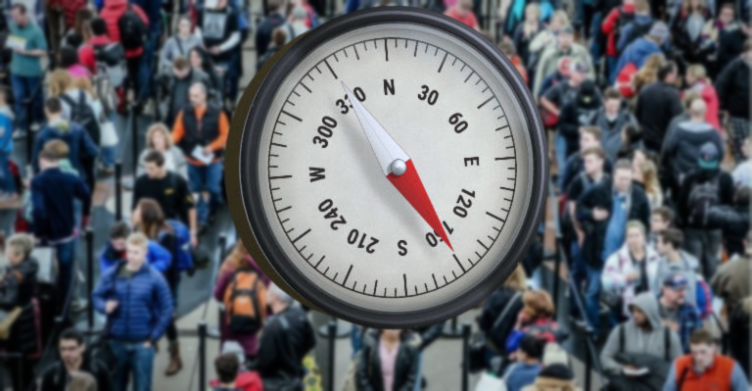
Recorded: 150 (°)
